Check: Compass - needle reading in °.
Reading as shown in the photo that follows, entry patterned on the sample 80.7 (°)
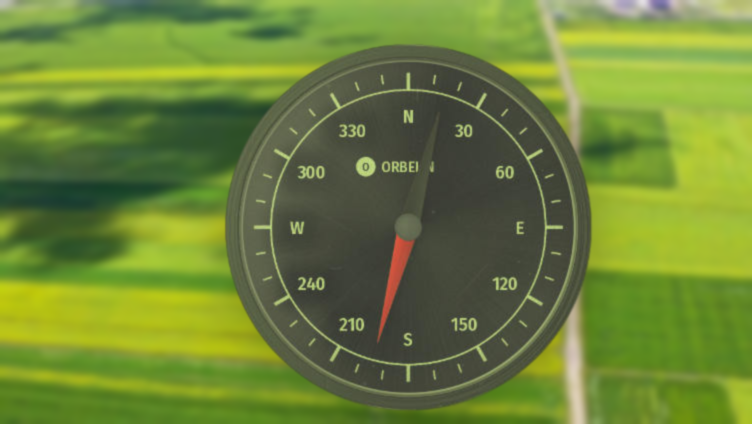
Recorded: 195 (°)
